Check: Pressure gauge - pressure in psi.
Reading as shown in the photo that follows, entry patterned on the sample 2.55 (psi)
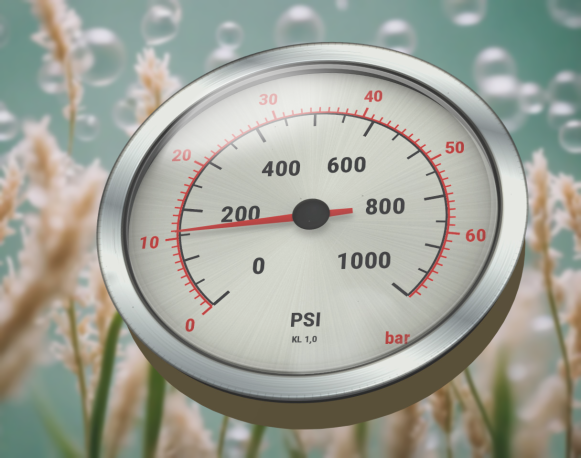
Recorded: 150 (psi)
